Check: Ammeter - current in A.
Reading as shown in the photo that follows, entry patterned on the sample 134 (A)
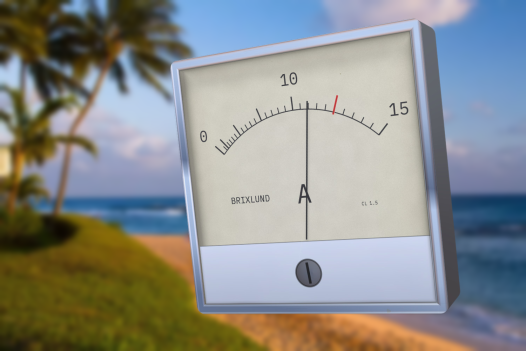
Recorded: 11 (A)
